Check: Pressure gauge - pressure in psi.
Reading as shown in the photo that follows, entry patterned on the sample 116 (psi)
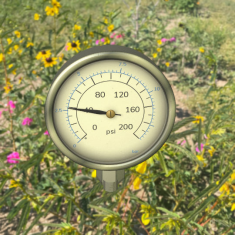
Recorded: 40 (psi)
